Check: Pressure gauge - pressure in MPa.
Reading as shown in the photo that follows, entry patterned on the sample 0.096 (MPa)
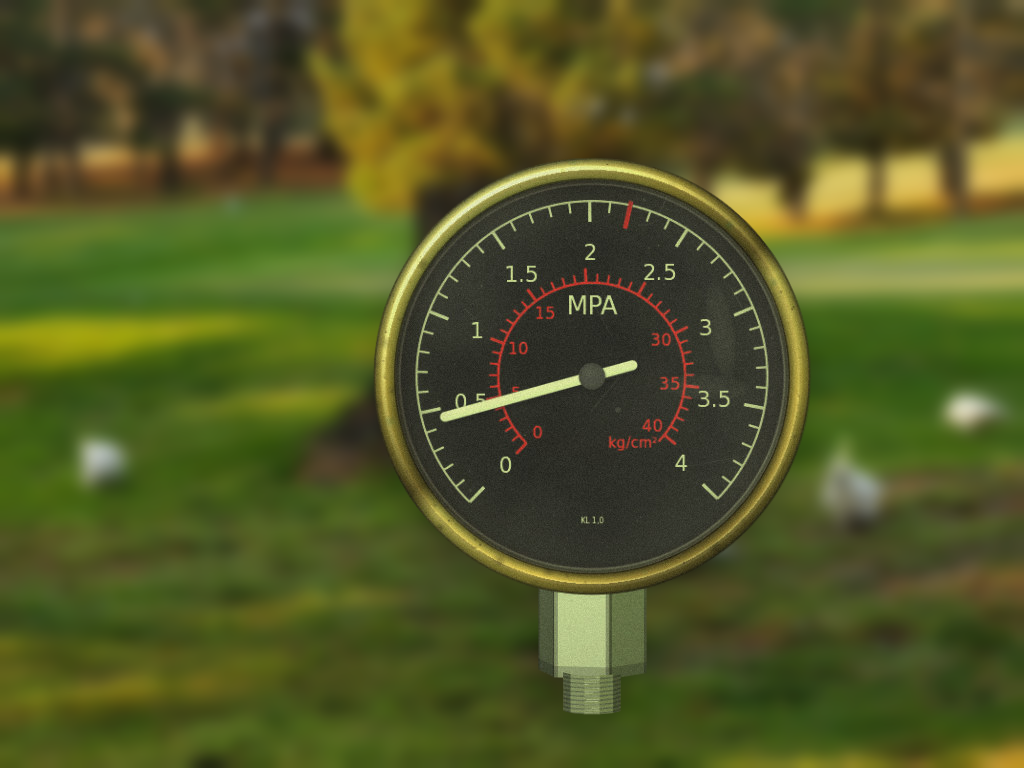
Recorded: 0.45 (MPa)
